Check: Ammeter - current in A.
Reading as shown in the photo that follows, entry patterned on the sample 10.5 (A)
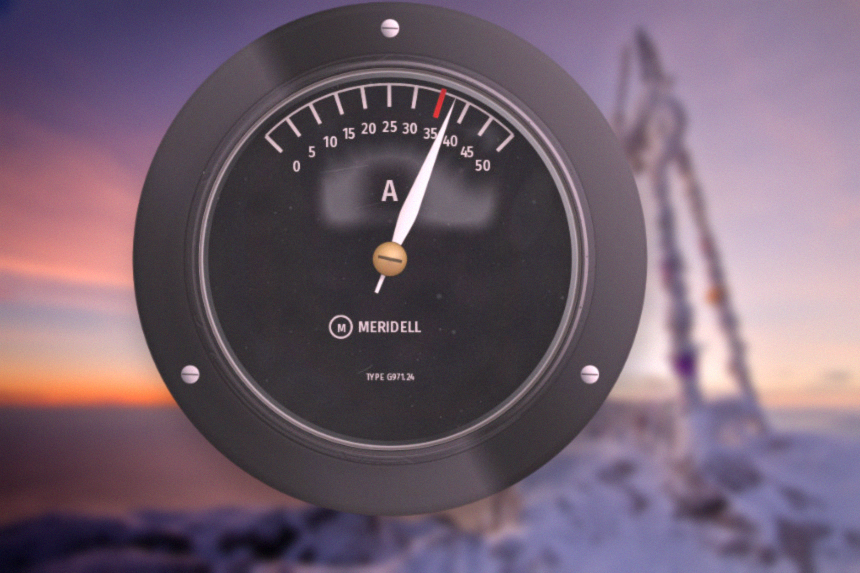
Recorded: 37.5 (A)
